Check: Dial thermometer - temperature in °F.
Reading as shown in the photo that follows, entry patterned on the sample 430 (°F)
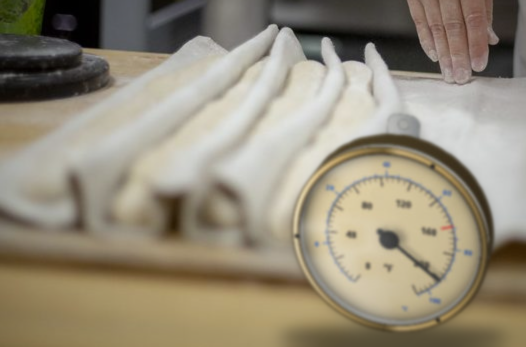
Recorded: 200 (°F)
